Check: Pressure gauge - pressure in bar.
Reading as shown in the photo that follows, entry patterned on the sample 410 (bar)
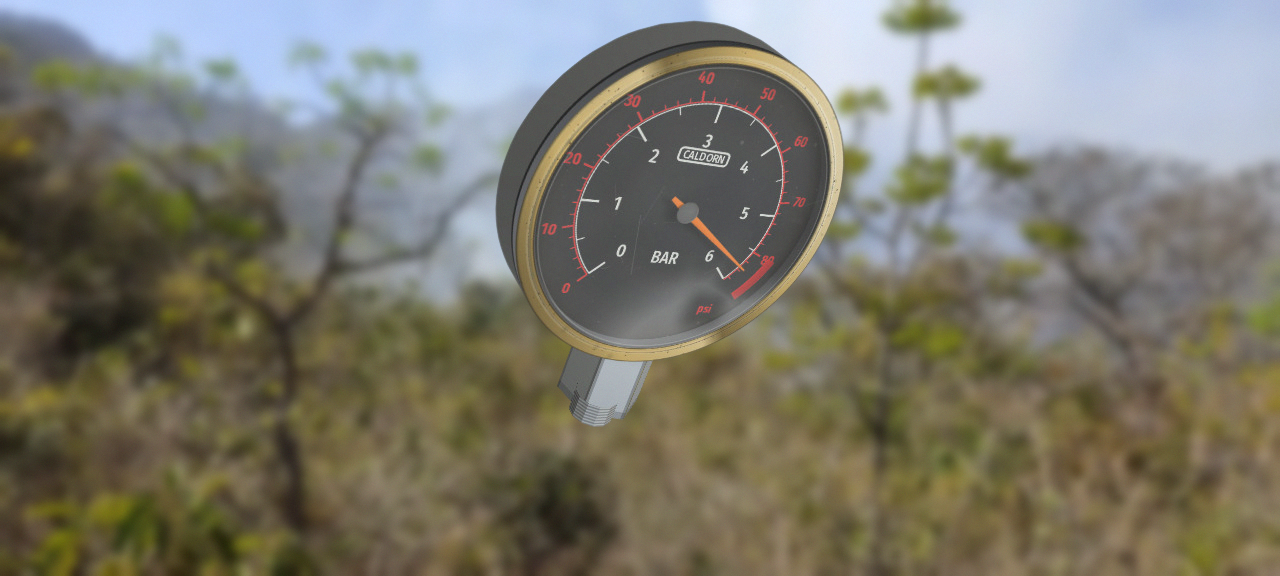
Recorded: 5.75 (bar)
